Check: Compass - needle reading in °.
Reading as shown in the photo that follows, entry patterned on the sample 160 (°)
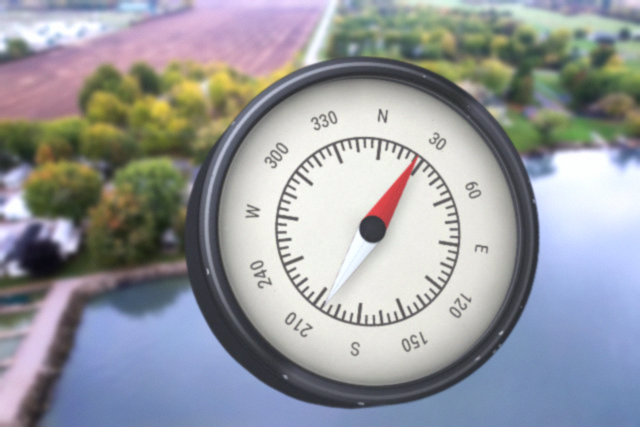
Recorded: 25 (°)
